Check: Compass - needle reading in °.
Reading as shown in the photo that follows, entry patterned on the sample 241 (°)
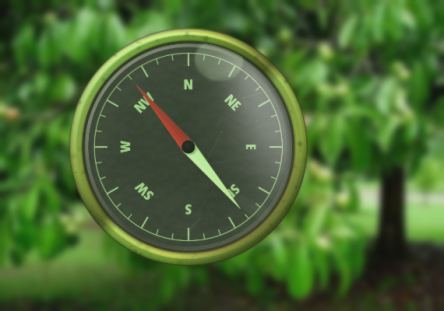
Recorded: 320 (°)
